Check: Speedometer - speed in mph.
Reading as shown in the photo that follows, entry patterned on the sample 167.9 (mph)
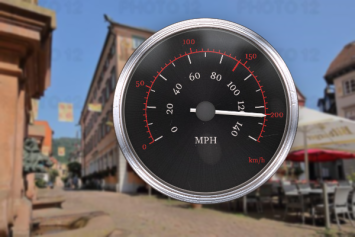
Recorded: 125 (mph)
